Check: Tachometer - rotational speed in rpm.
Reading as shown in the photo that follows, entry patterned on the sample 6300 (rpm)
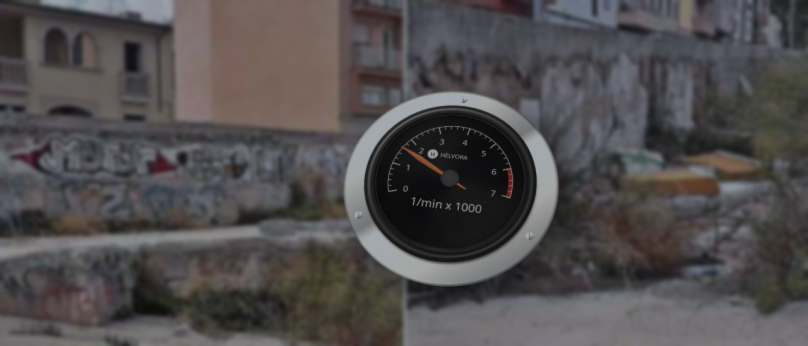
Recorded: 1600 (rpm)
